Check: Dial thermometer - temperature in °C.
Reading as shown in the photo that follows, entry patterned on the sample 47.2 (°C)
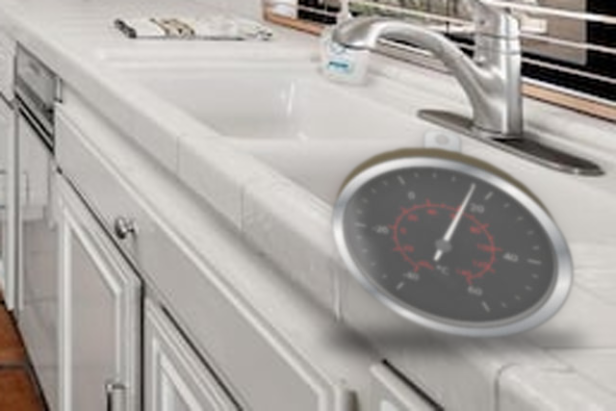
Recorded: 16 (°C)
